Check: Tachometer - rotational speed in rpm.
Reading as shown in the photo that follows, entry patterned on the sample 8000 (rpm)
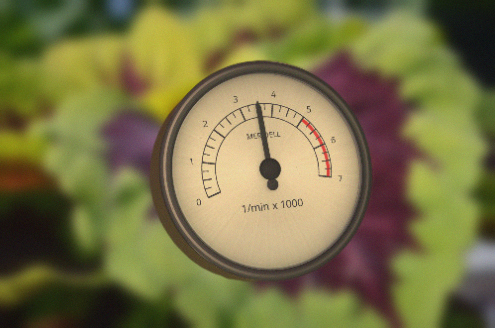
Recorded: 3500 (rpm)
